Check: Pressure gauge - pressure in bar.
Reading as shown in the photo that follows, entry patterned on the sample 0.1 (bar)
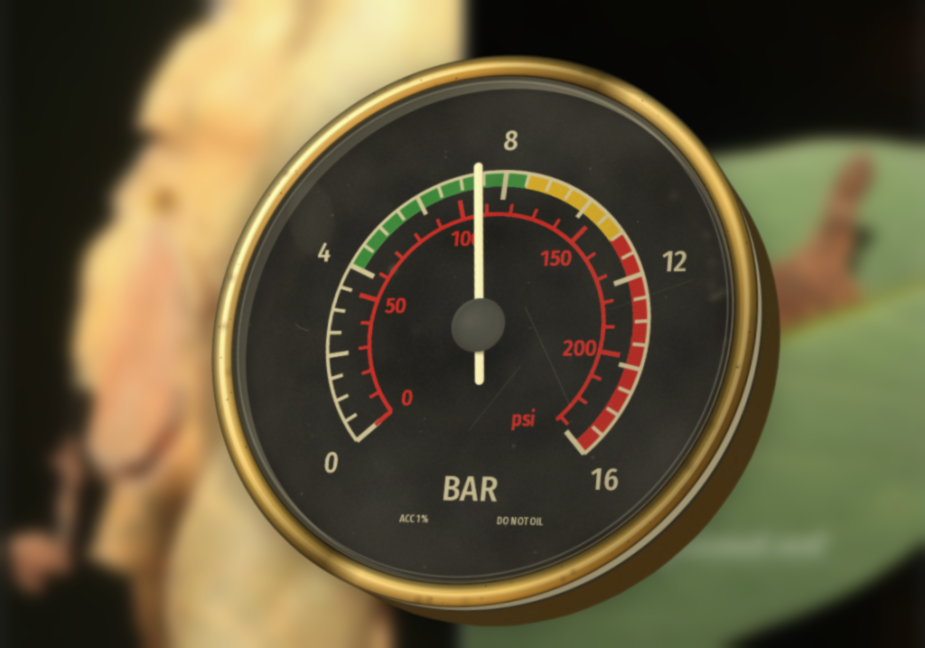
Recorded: 7.5 (bar)
